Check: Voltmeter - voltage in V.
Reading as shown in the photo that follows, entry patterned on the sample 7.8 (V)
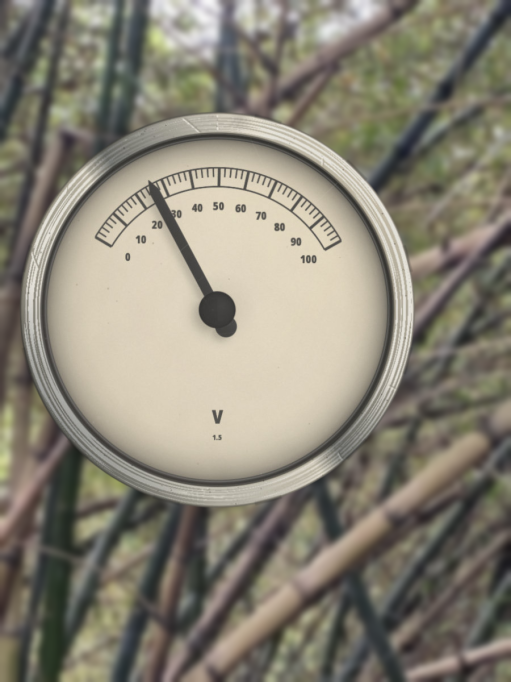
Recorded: 26 (V)
